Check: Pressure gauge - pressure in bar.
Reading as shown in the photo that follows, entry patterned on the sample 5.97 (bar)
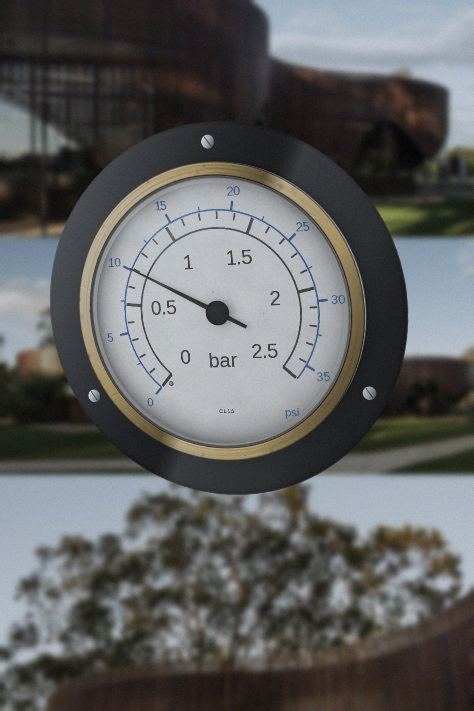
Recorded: 0.7 (bar)
